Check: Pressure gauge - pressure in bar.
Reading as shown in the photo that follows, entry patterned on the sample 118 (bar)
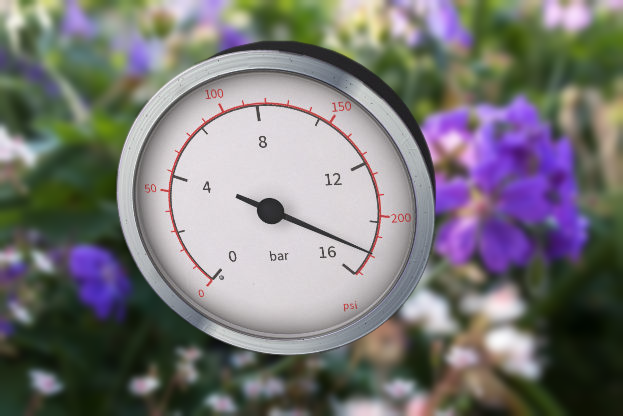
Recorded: 15 (bar)
